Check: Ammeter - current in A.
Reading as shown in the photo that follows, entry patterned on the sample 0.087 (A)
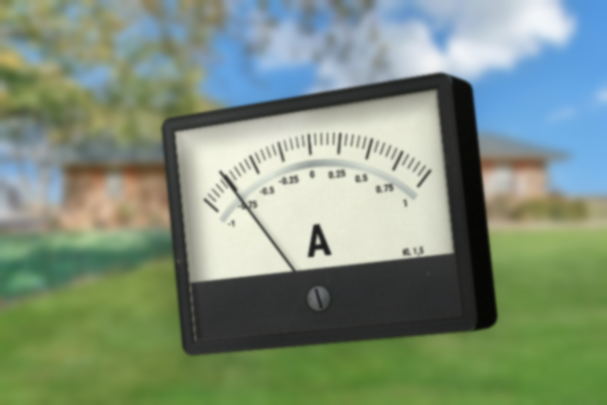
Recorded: -0.75 (A)
